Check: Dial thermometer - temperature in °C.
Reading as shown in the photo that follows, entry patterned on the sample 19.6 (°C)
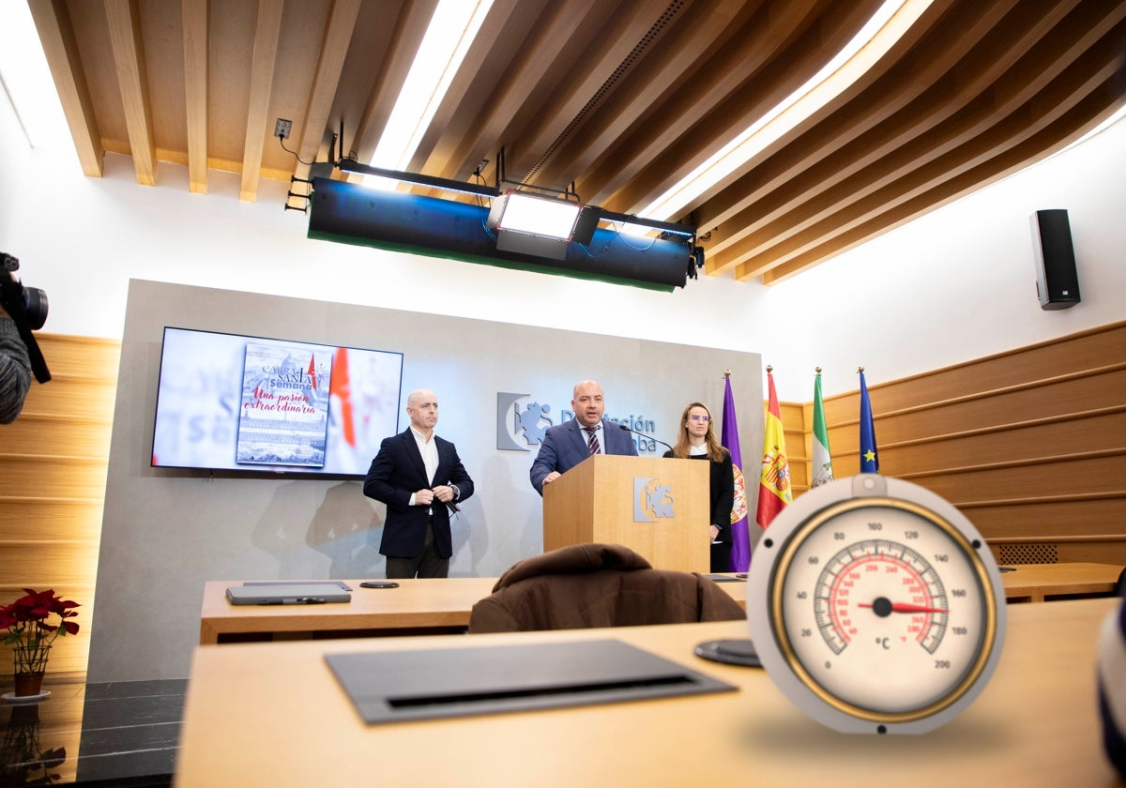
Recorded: 170 (°C)
